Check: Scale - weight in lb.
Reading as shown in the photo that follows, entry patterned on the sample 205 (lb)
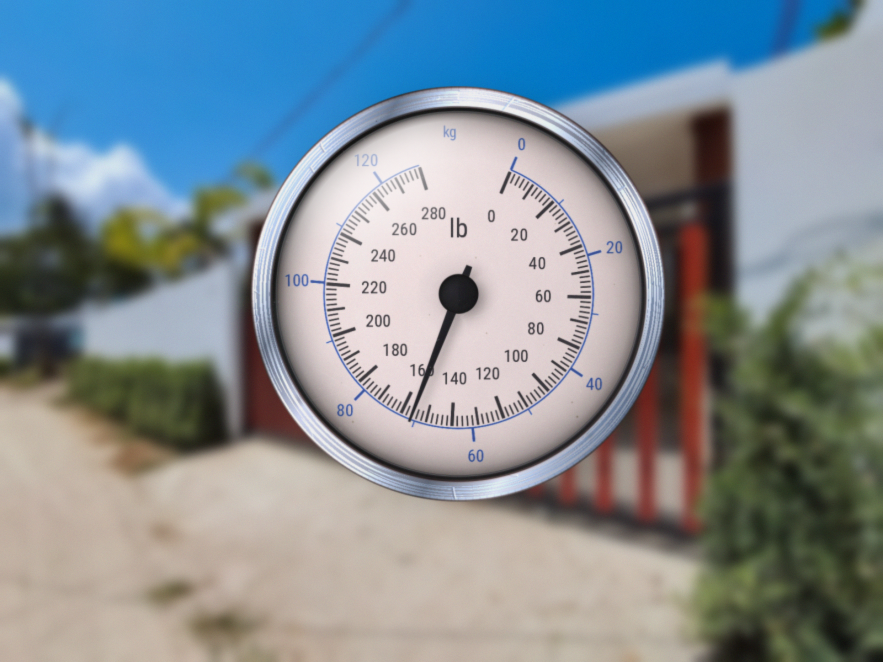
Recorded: 156 (lb)
